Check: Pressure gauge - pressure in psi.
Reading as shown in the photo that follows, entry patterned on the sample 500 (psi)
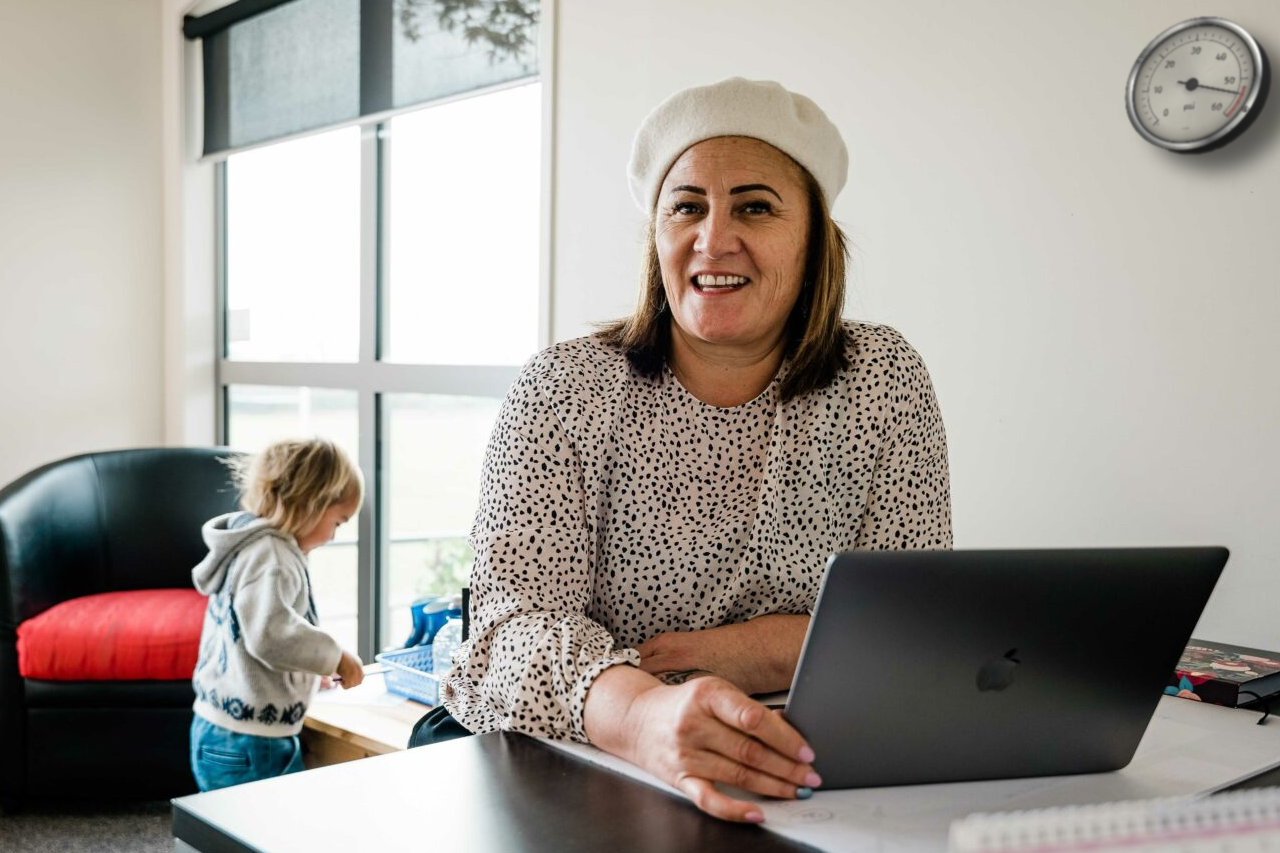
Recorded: 54 (psi)
